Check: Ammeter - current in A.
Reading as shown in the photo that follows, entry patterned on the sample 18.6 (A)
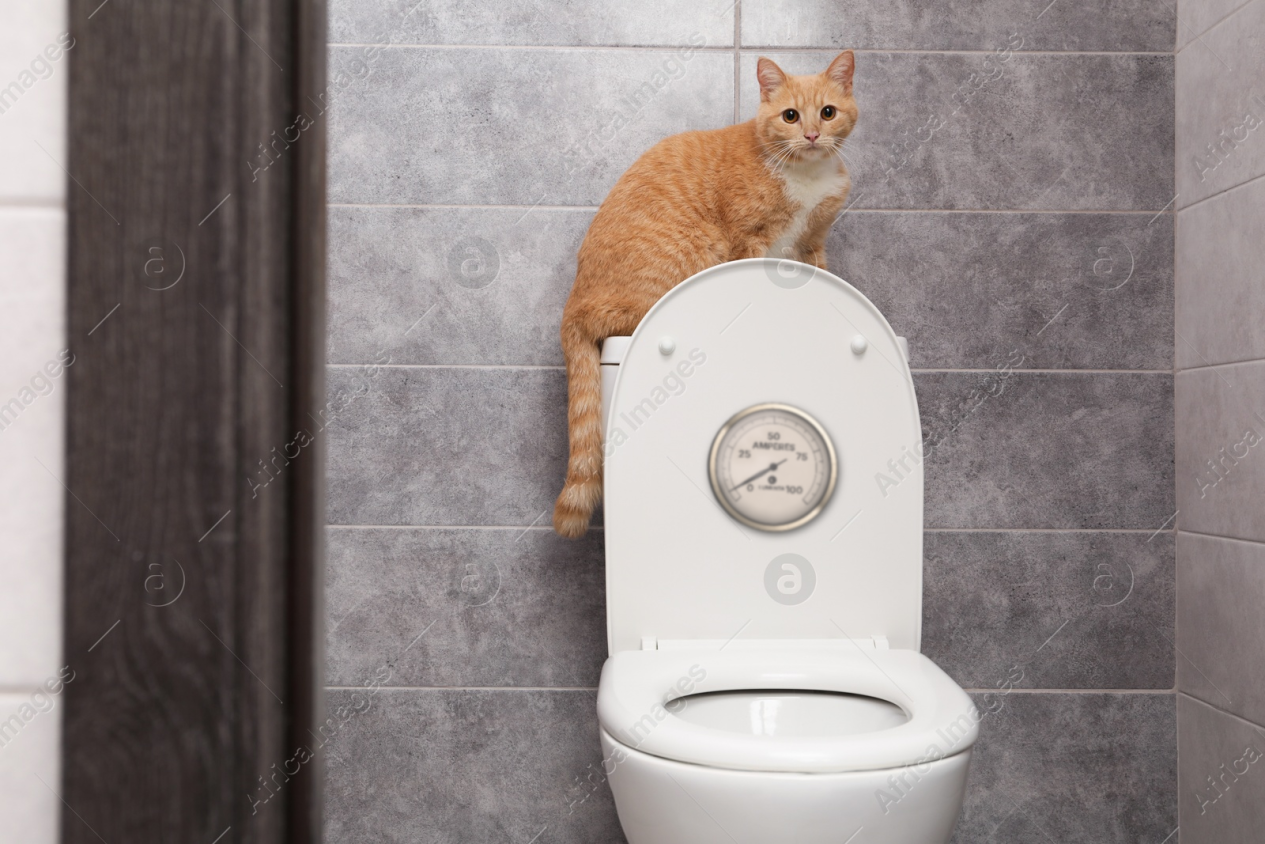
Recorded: 5 (A)
